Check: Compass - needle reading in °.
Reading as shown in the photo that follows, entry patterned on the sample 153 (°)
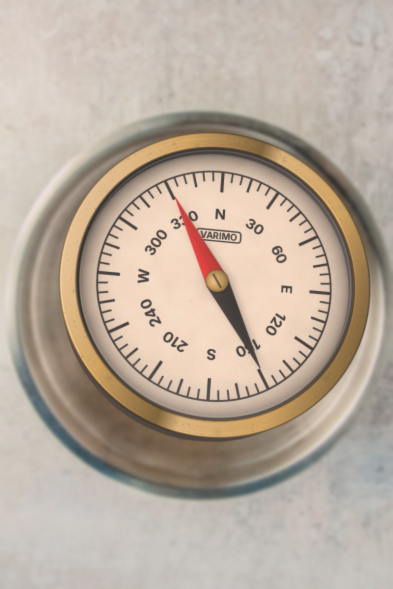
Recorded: 330 (°)
